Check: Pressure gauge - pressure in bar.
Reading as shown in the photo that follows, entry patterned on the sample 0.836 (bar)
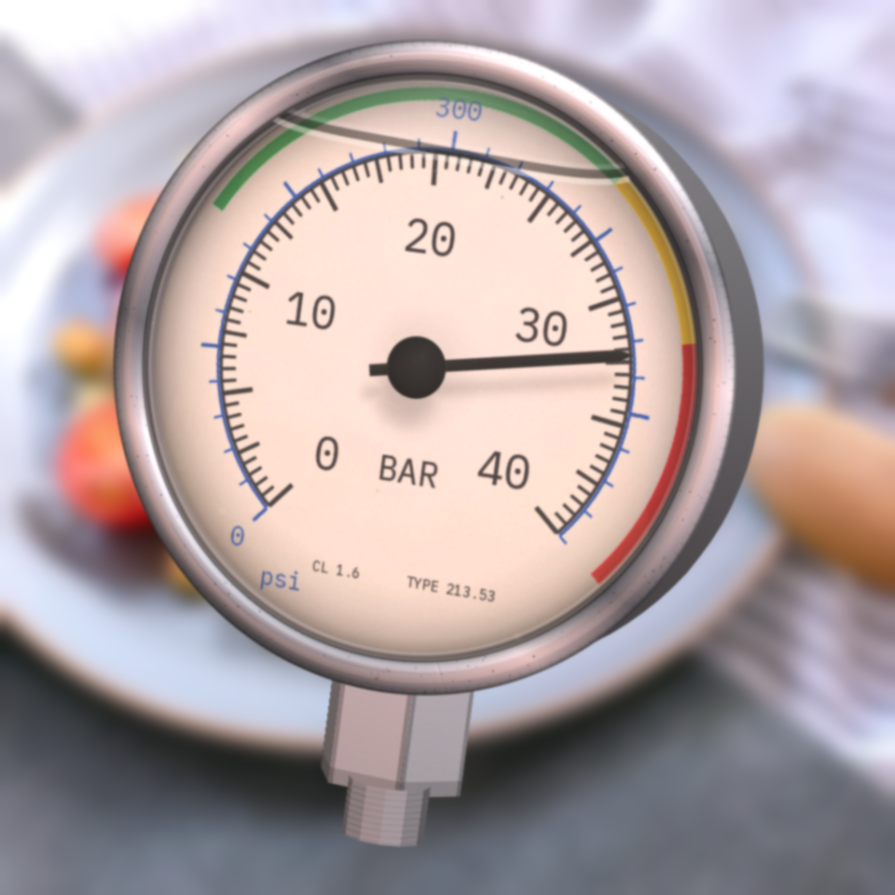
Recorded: 32.25 (bar)
